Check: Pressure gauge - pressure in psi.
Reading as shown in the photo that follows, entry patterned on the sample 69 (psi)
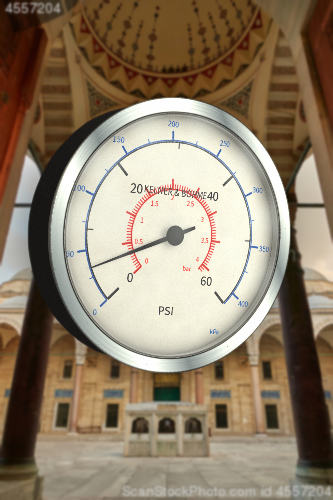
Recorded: 5 (psi)
